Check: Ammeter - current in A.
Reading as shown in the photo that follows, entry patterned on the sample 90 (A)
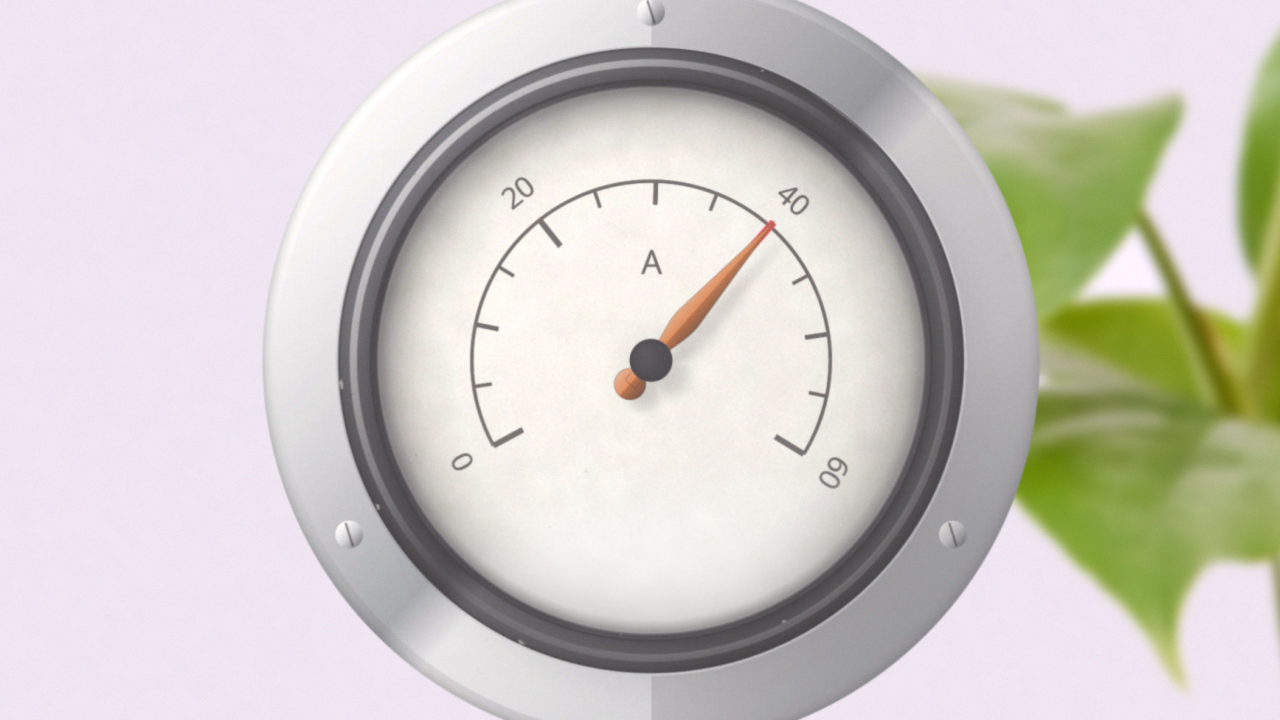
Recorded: 40 (A)
